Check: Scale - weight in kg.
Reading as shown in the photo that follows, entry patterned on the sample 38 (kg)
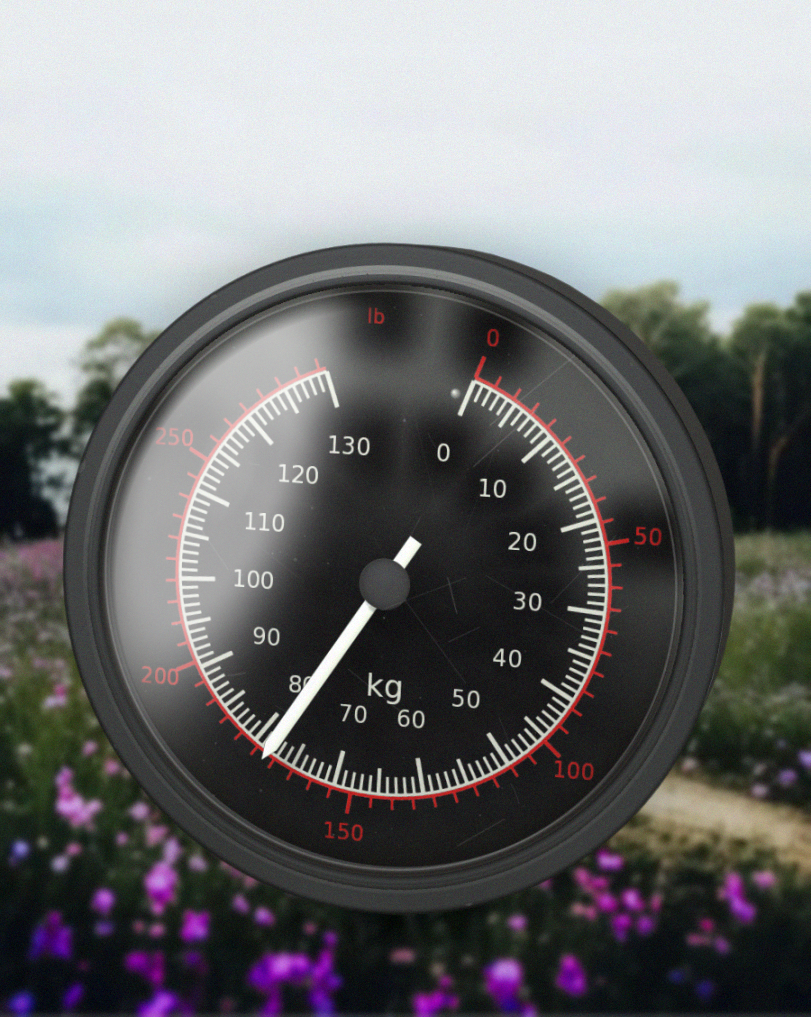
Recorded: 78 (kg)
